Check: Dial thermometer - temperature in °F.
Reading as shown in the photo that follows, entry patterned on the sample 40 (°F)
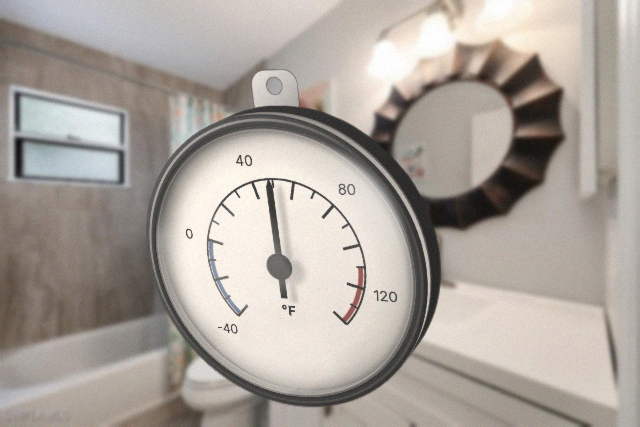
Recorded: 50 (°F)
